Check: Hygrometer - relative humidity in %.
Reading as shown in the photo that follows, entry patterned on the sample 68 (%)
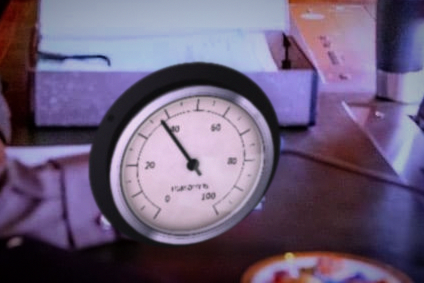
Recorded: 37.5 (%)
